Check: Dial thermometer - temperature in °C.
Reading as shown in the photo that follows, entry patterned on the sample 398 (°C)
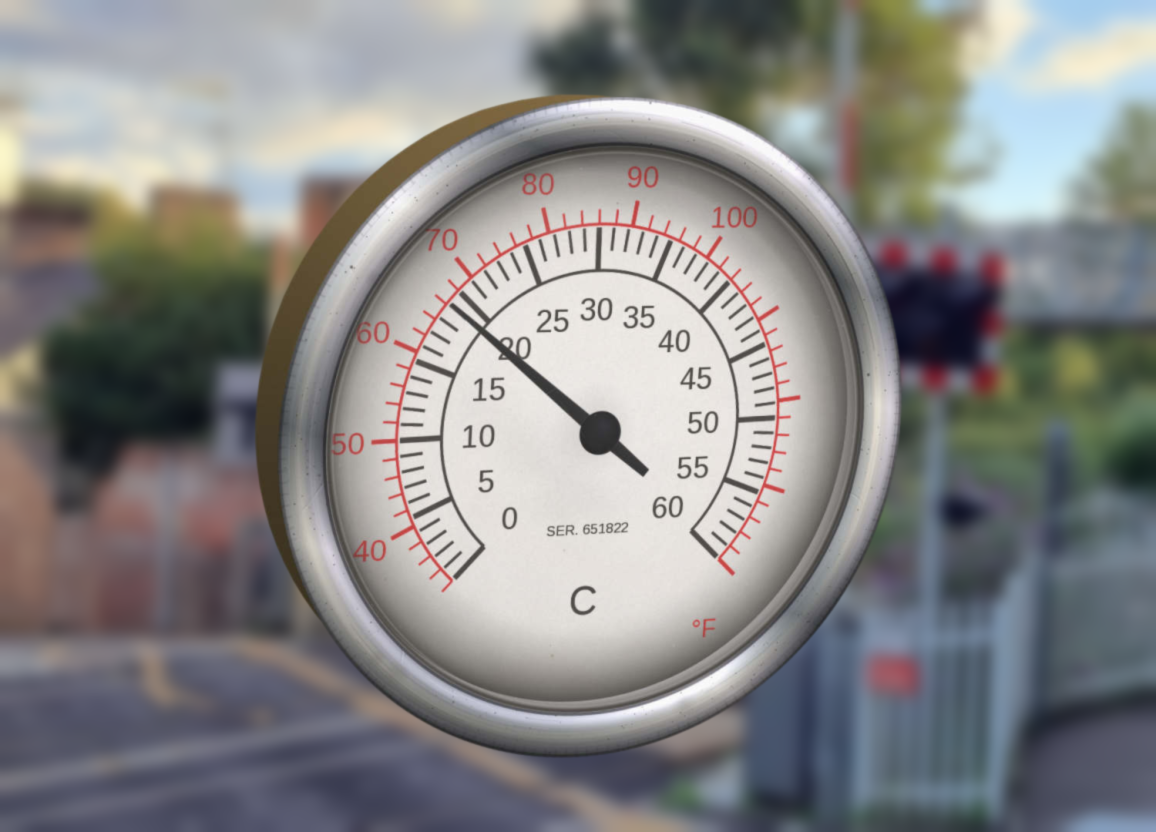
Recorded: 19 (°C)
